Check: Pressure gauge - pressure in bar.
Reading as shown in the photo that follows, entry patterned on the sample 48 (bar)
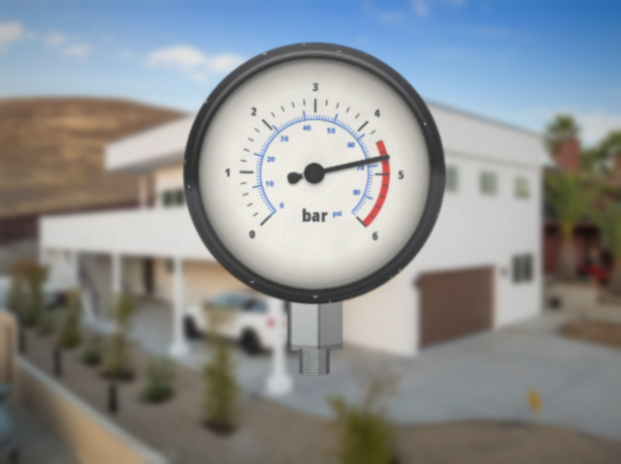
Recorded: 4.7 (bar)
